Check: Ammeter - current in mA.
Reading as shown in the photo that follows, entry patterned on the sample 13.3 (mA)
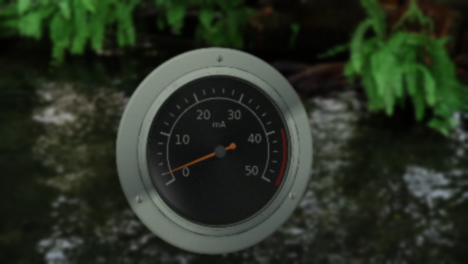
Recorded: 2 (mA)
